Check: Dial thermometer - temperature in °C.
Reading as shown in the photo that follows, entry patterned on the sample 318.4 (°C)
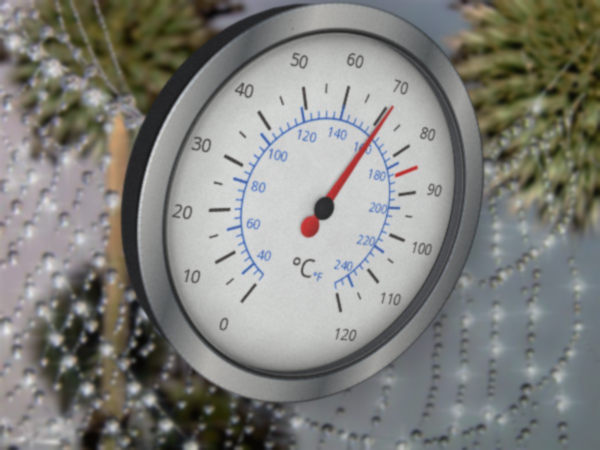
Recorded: 70 (°C)
